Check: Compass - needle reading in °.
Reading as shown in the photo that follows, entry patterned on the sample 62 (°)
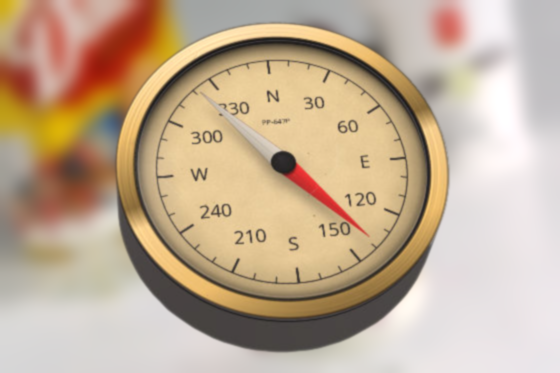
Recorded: 140 (°)
